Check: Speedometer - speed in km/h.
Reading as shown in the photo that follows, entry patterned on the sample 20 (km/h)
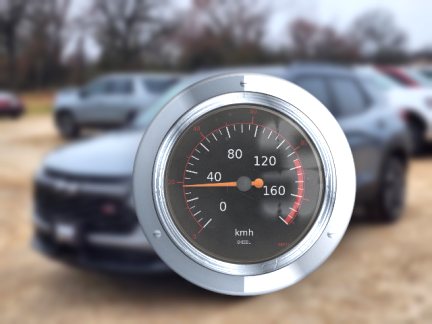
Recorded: 30 (km/h)
